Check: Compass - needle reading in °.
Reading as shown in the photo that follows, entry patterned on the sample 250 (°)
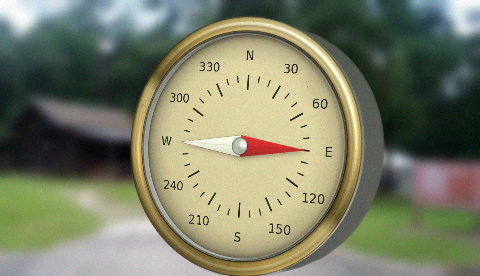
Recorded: 90 (°)
